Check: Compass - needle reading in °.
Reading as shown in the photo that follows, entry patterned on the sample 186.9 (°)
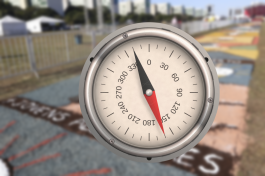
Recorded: 160 (°)
